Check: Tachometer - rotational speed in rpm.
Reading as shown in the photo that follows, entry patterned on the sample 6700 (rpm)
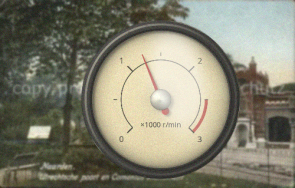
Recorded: 1250 (rpm)
